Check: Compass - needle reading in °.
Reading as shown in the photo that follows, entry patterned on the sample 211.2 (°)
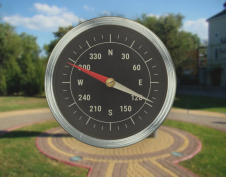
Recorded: 295 (°)
